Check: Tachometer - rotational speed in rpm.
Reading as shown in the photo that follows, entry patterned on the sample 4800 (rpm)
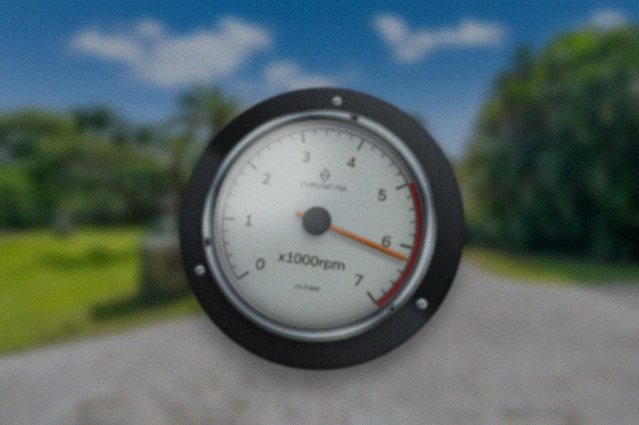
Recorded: 6200 (rpm)
